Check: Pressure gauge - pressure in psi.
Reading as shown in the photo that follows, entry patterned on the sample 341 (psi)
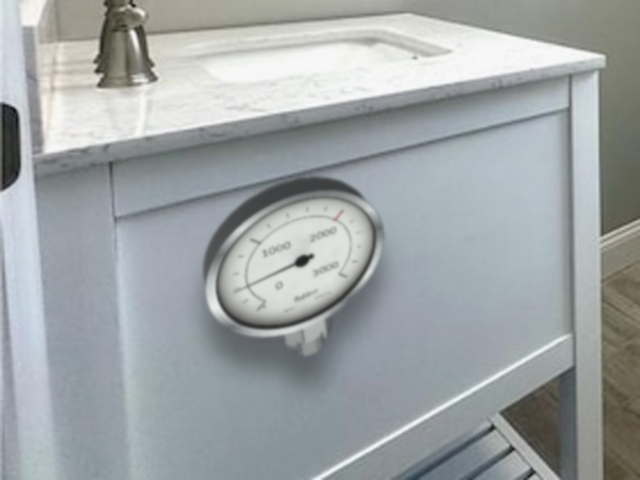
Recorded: 400 (psi)
